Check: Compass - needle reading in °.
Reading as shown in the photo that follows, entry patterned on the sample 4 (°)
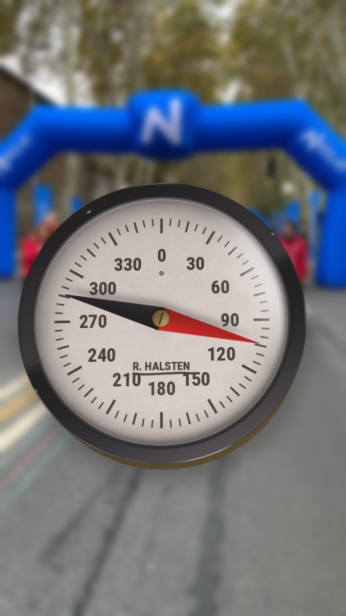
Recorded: 105 (°)
